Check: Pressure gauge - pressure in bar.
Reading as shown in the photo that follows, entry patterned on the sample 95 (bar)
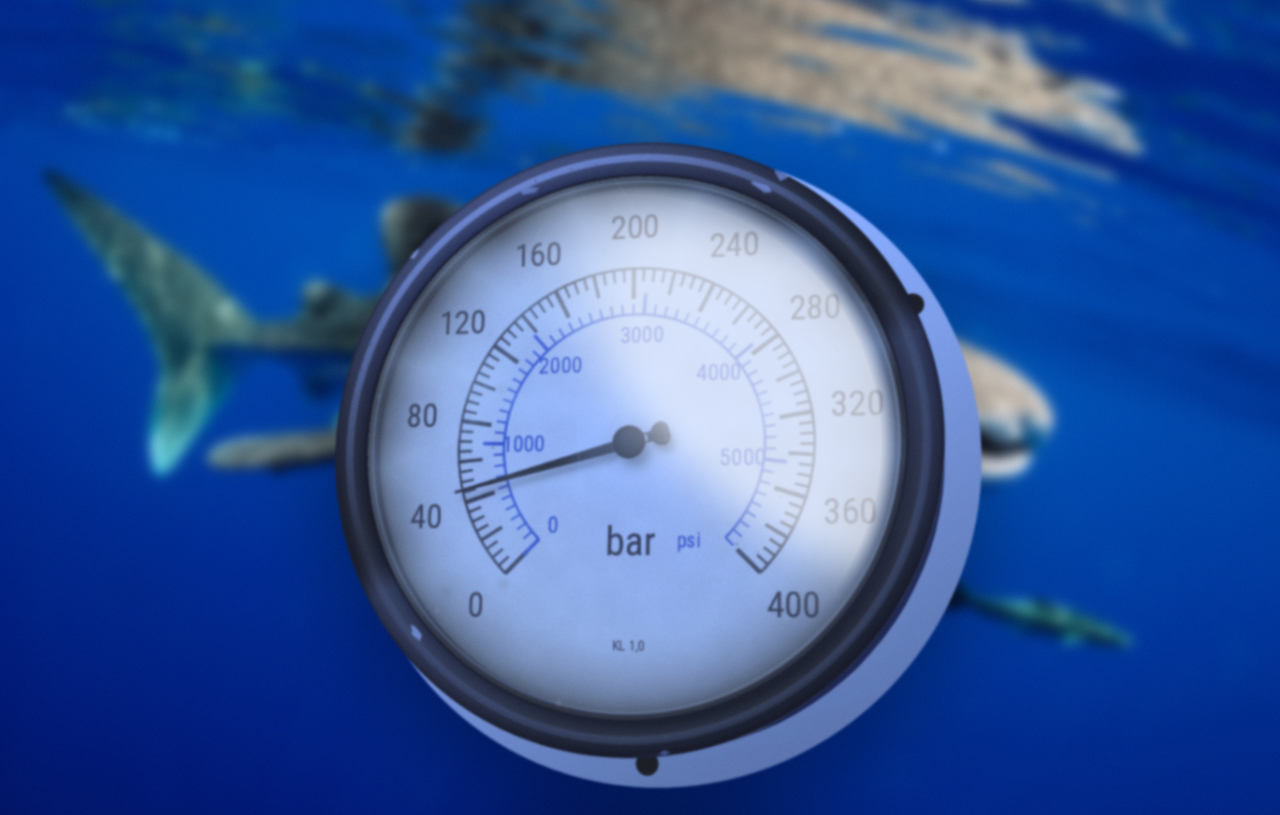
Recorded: 45 (bar)
